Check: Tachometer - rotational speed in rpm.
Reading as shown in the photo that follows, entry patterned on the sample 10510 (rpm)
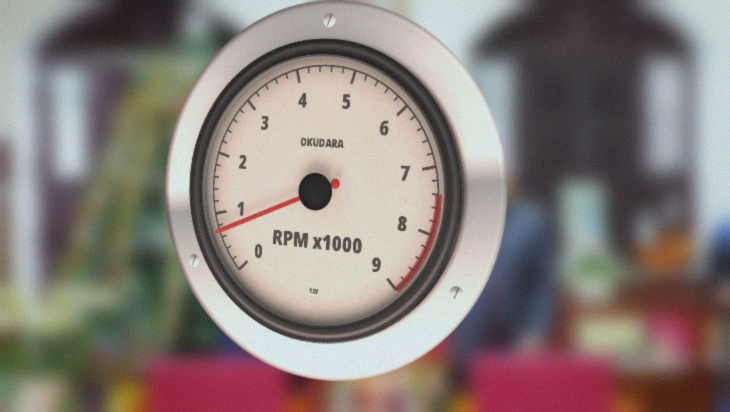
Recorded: 700 (rpm)
